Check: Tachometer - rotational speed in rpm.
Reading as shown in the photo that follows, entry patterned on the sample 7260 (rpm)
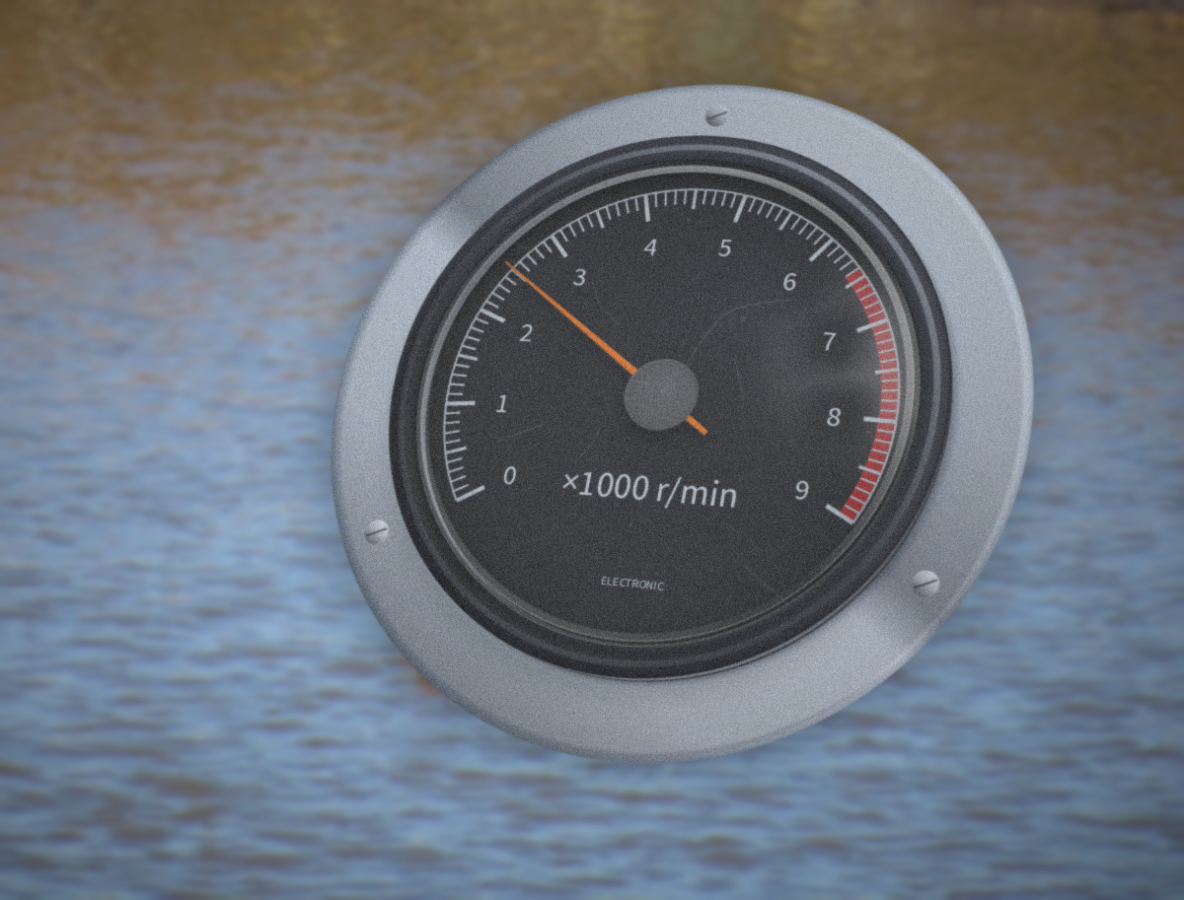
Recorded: 2500 (rpm)
